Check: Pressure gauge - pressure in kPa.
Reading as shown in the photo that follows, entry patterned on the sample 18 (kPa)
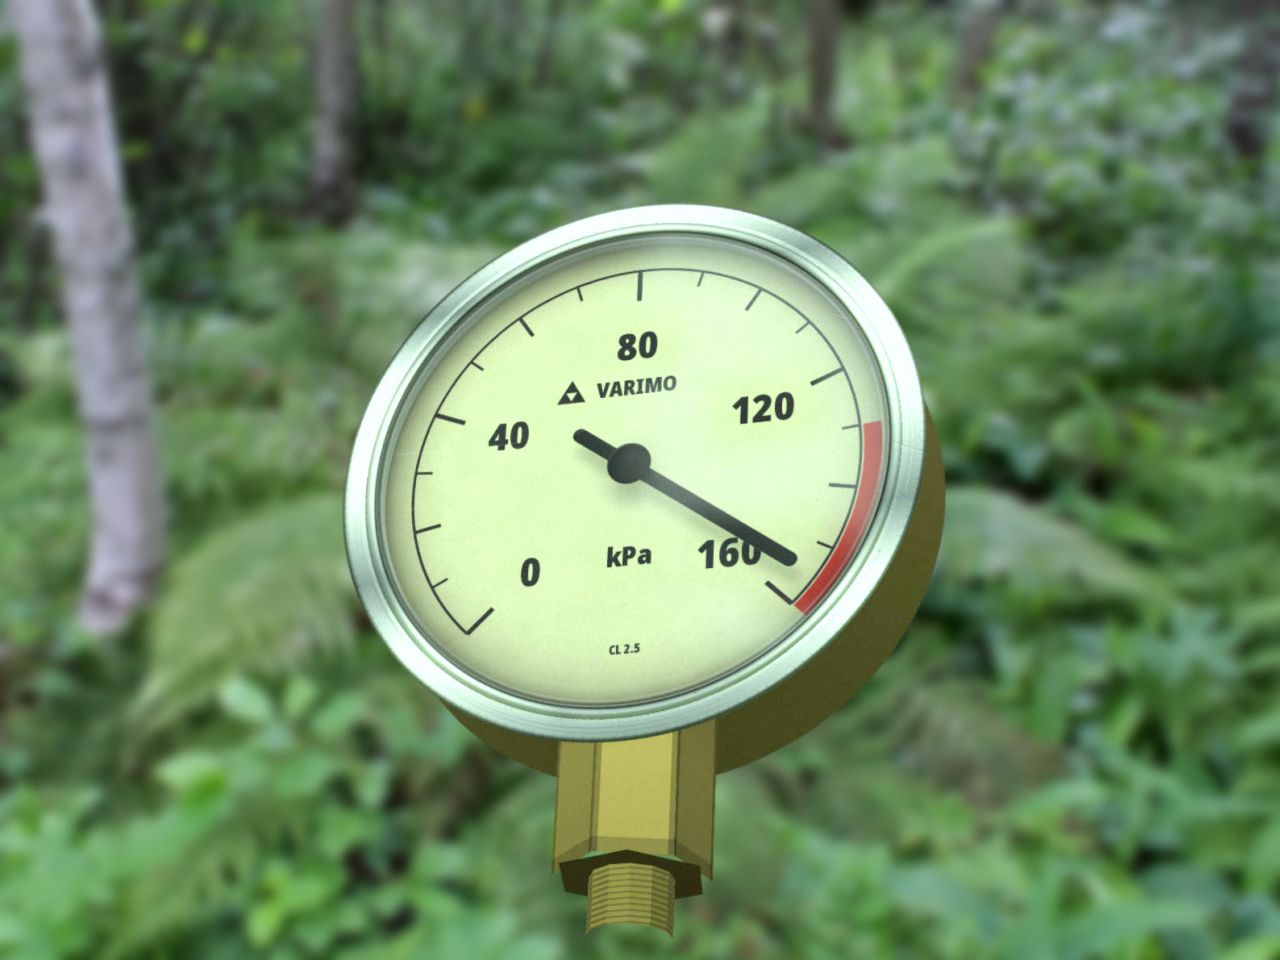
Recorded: 155 (kPa)
